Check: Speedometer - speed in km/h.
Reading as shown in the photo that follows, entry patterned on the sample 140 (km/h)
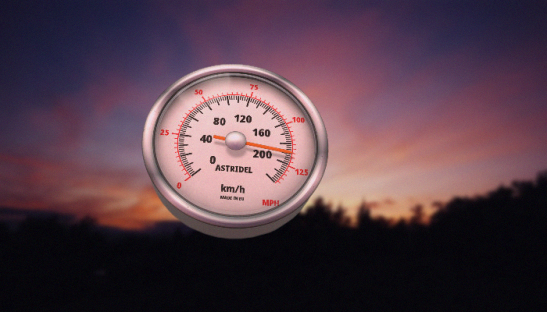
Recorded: 190 (km/h)
